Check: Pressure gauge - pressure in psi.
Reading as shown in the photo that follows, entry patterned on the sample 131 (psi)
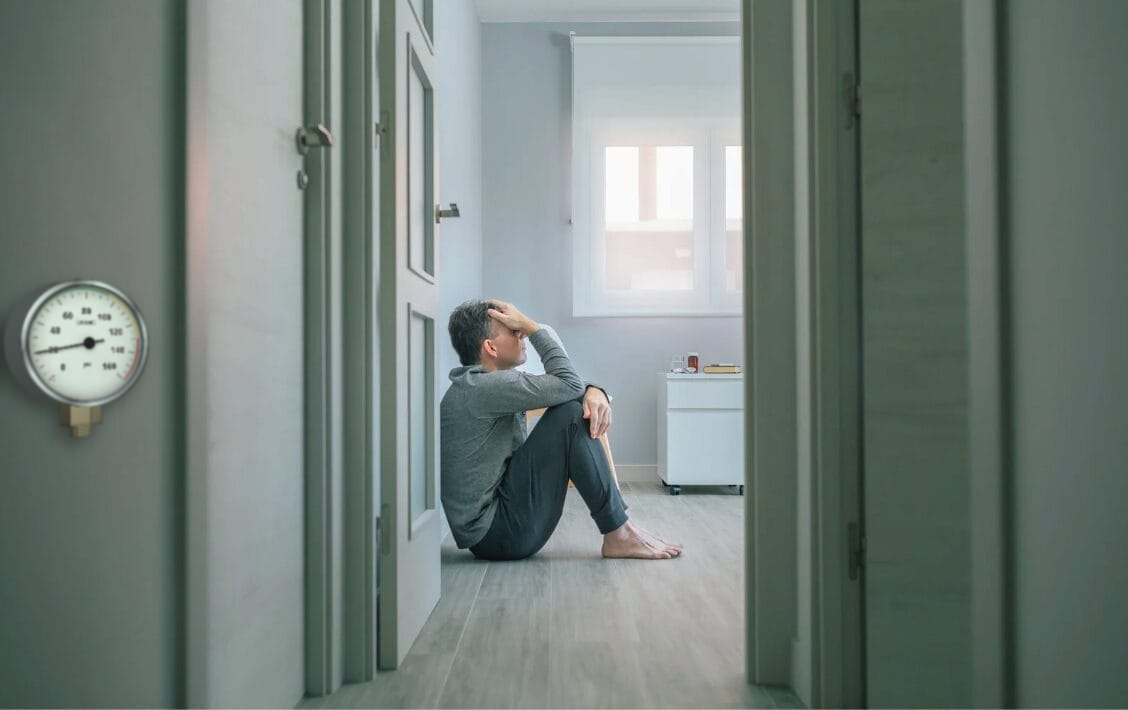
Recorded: 20 (psi)
